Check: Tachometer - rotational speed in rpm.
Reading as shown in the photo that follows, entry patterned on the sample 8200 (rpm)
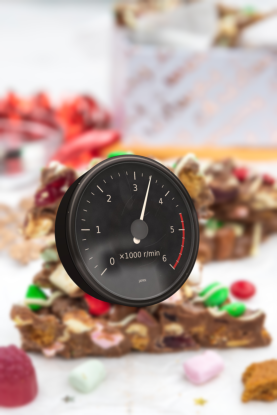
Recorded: 3400 (rpm)
